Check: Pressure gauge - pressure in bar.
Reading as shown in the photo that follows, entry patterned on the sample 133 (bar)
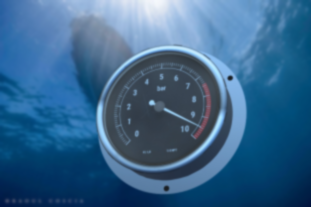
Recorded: 9.5 (bar)
